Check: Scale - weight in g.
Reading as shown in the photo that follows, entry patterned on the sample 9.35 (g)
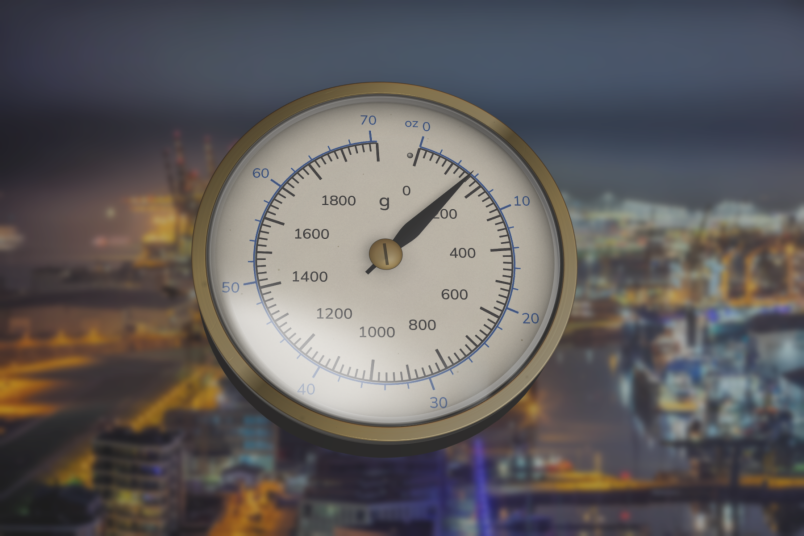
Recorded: 160 (g)
